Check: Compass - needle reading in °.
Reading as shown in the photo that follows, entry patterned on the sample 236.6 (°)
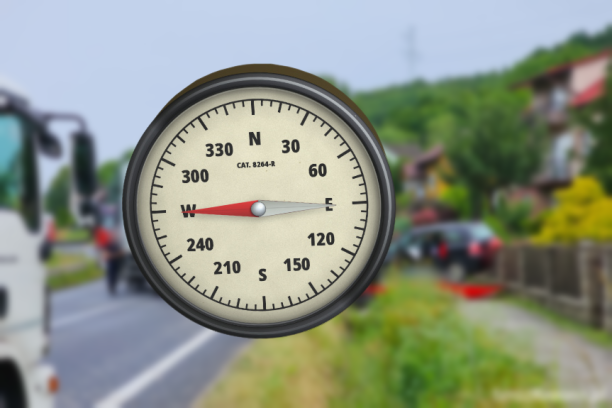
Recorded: 270 (°)
